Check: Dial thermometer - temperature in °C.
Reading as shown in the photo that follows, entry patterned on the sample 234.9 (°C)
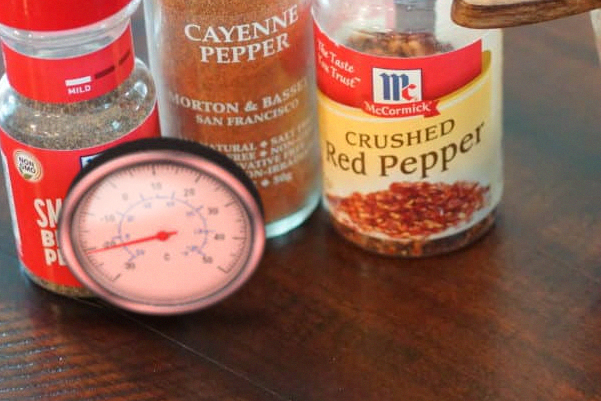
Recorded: -20 (°C)
